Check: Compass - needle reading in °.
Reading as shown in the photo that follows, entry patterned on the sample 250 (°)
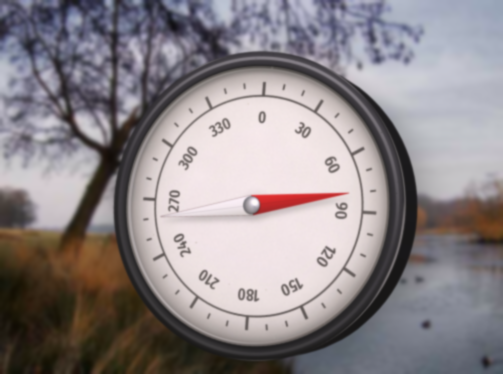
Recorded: 80 (°)
